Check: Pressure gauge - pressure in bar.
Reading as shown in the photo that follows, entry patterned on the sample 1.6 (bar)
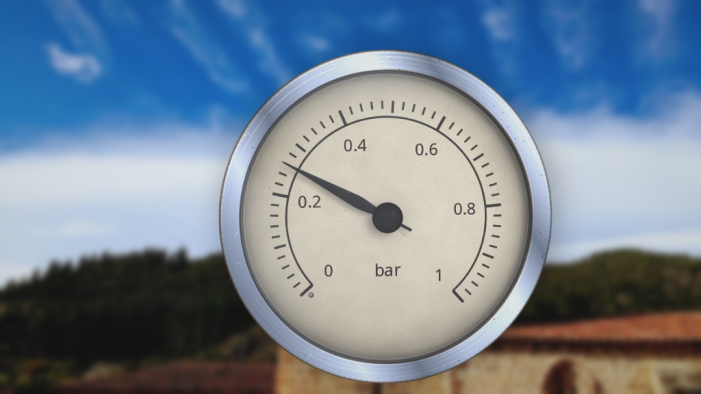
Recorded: 0.26 (bar)
